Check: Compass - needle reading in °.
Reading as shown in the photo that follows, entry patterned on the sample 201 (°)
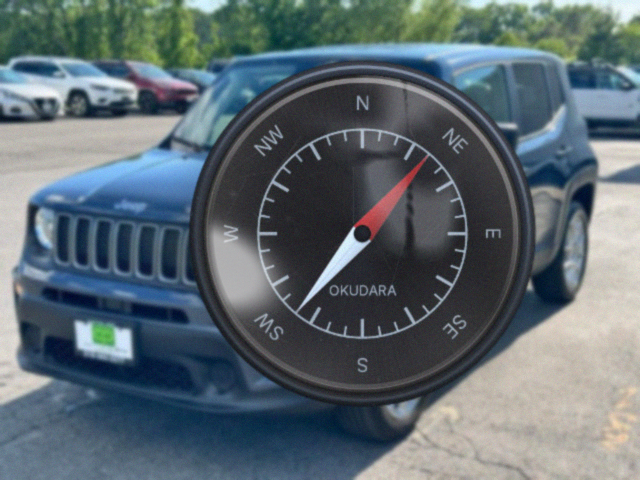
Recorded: 40 (°)
